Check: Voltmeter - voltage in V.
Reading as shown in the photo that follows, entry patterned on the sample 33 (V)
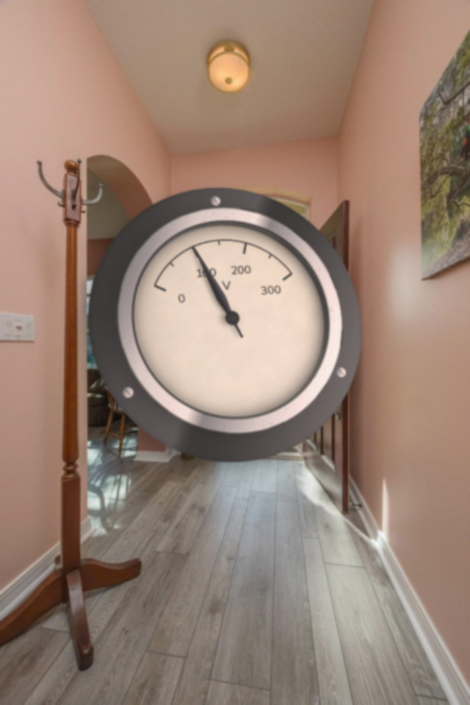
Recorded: 100 (V)
